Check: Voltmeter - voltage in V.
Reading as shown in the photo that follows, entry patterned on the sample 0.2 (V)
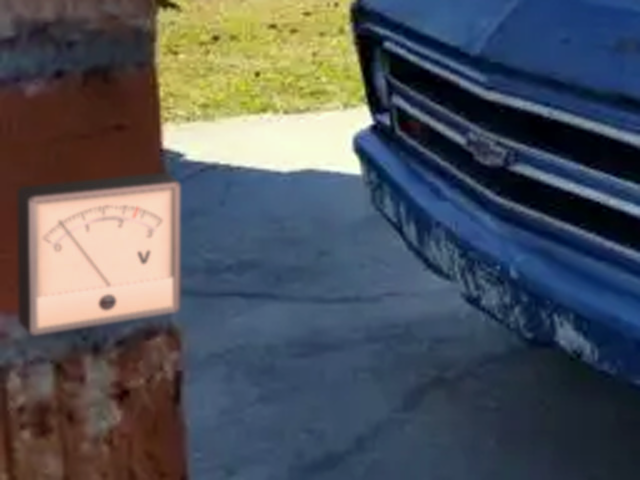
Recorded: 0.5 (V)
